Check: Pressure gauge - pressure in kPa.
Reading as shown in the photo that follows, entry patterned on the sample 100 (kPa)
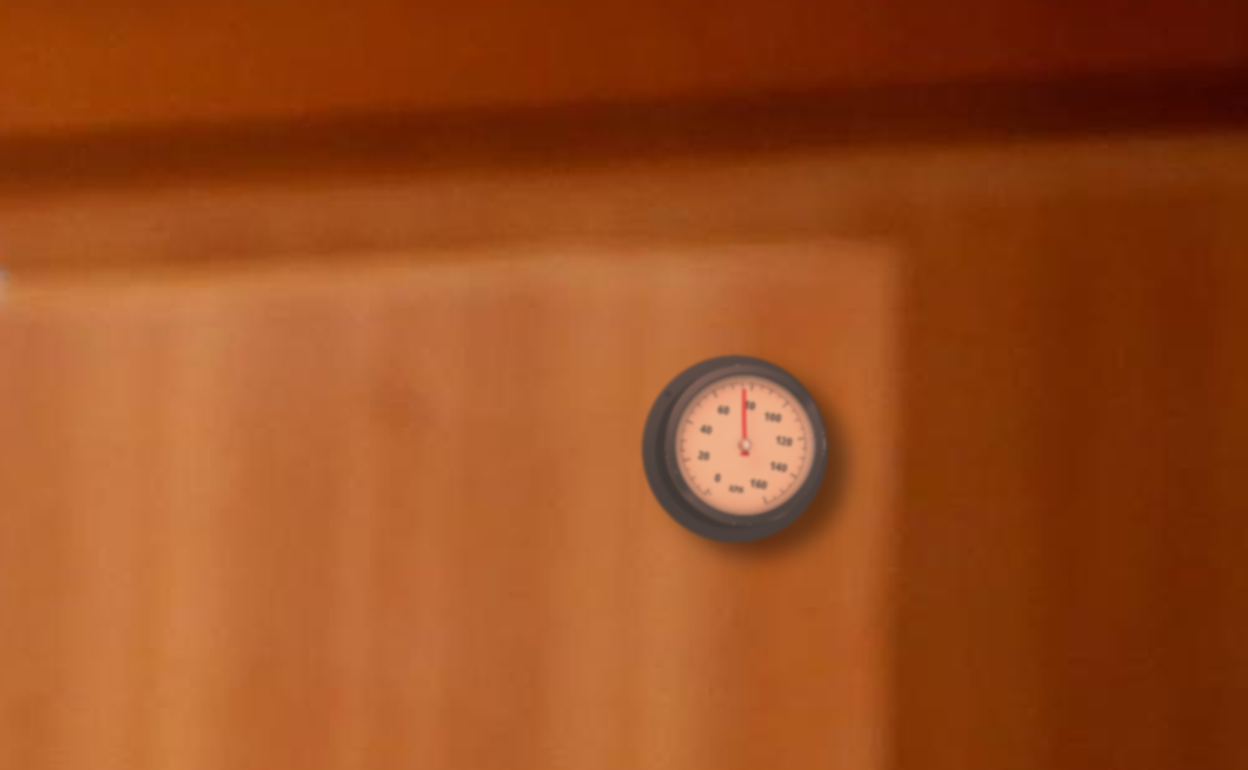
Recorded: 75 (kPa)
